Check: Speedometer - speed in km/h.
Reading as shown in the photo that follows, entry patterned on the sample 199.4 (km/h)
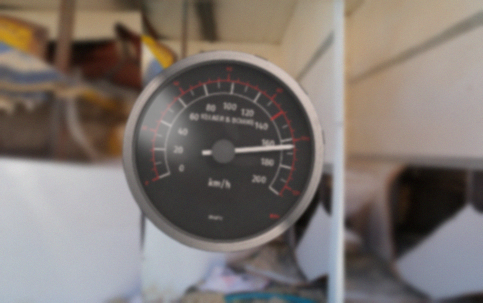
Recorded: 165 (km/h)
